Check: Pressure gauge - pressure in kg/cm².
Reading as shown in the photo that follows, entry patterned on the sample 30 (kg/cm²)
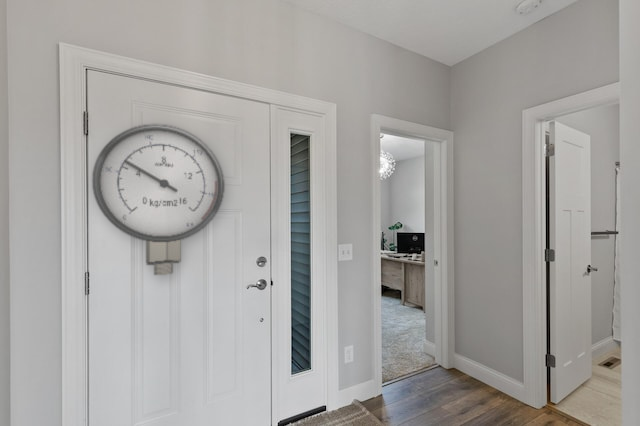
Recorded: 4.5 (kg/cm²)
